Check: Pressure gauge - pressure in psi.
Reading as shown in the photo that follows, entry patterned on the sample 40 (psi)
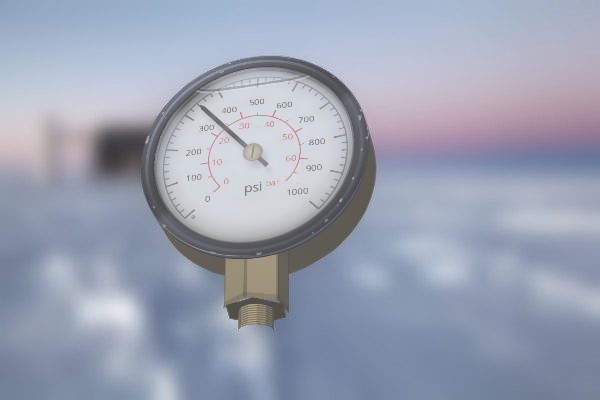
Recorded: 340 (psi)
